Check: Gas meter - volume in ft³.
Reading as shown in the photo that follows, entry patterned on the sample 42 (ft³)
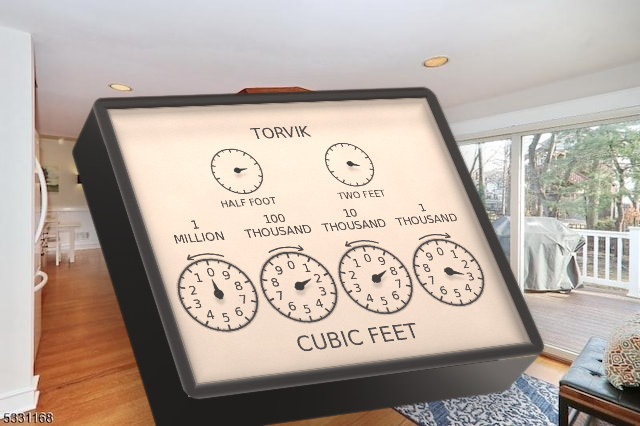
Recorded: 18300 (ft³)
